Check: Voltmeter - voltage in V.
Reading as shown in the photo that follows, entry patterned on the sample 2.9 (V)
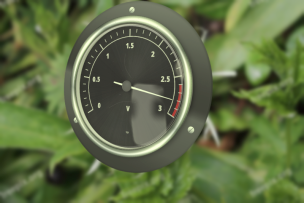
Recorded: 2.8 (V)
